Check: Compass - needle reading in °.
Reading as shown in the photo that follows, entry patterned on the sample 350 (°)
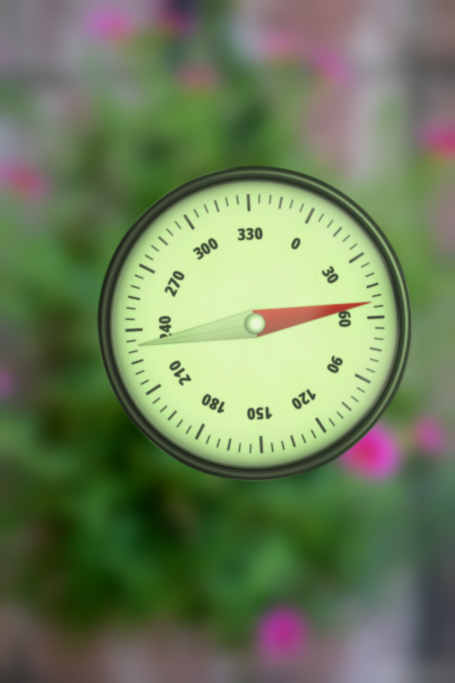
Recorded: 52.5 (°)
